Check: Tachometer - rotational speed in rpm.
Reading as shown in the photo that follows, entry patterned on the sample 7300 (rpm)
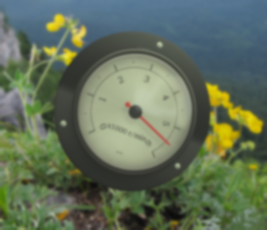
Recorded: 5500 (rpm)
